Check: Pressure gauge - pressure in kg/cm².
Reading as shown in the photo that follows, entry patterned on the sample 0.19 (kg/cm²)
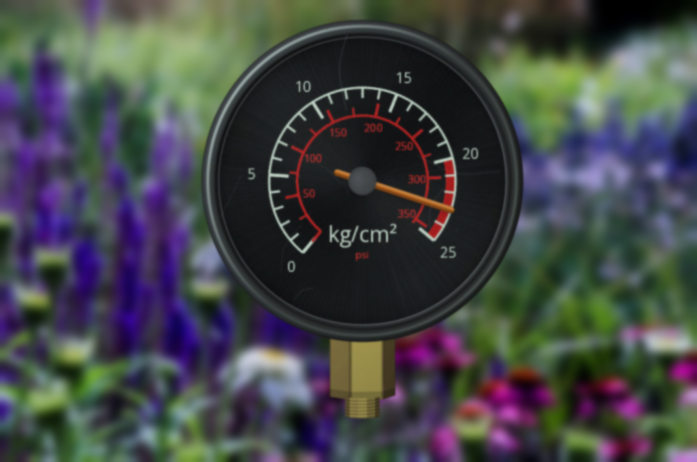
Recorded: 23 (kg/cm²)
